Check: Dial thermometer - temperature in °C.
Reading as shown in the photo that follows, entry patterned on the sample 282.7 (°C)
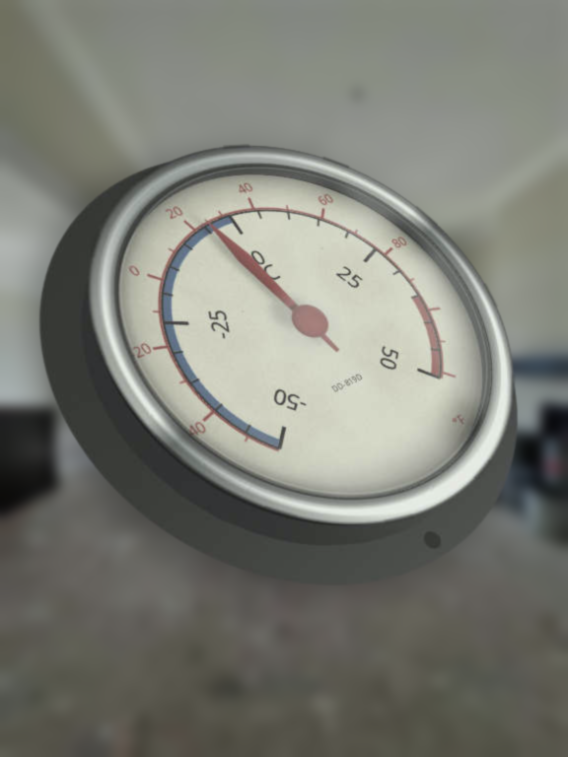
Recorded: -5 (°C)
